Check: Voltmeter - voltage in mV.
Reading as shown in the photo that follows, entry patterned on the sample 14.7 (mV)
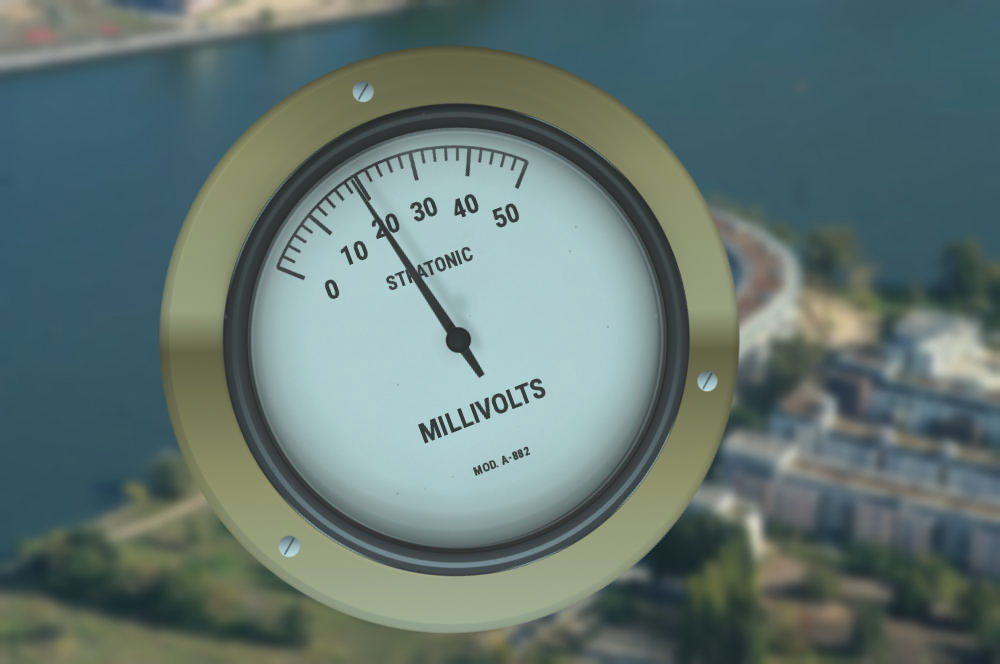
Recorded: 19 (mV)
